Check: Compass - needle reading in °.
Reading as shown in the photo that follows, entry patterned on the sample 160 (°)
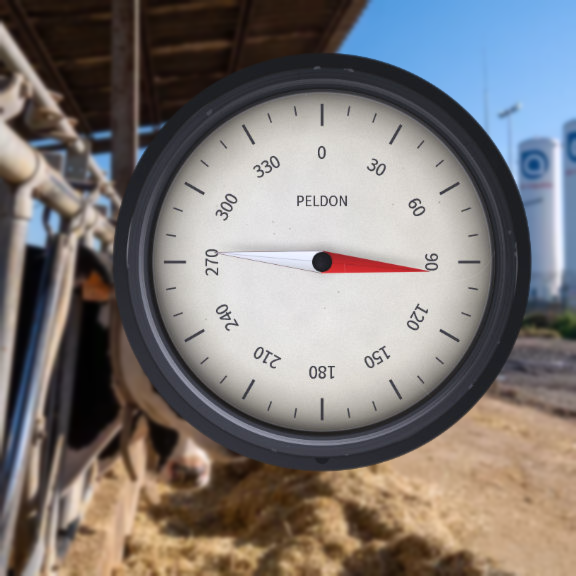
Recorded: 95 (°)
